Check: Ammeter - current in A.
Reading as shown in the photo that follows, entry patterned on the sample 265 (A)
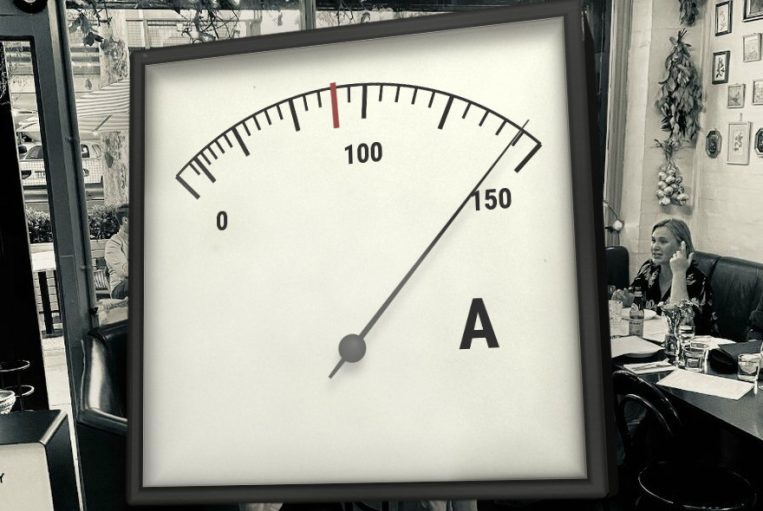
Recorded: 145 (A)
